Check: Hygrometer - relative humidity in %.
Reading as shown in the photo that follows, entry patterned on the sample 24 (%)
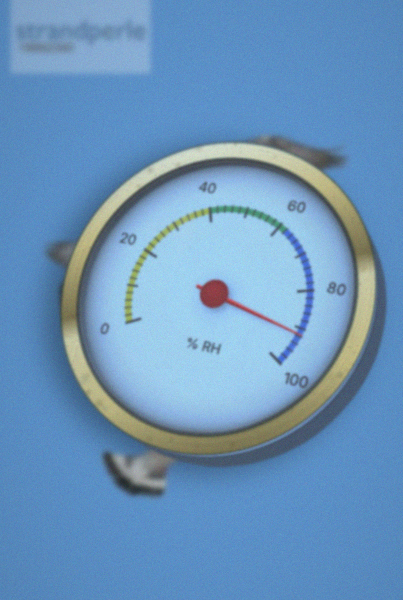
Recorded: 92 (%)
